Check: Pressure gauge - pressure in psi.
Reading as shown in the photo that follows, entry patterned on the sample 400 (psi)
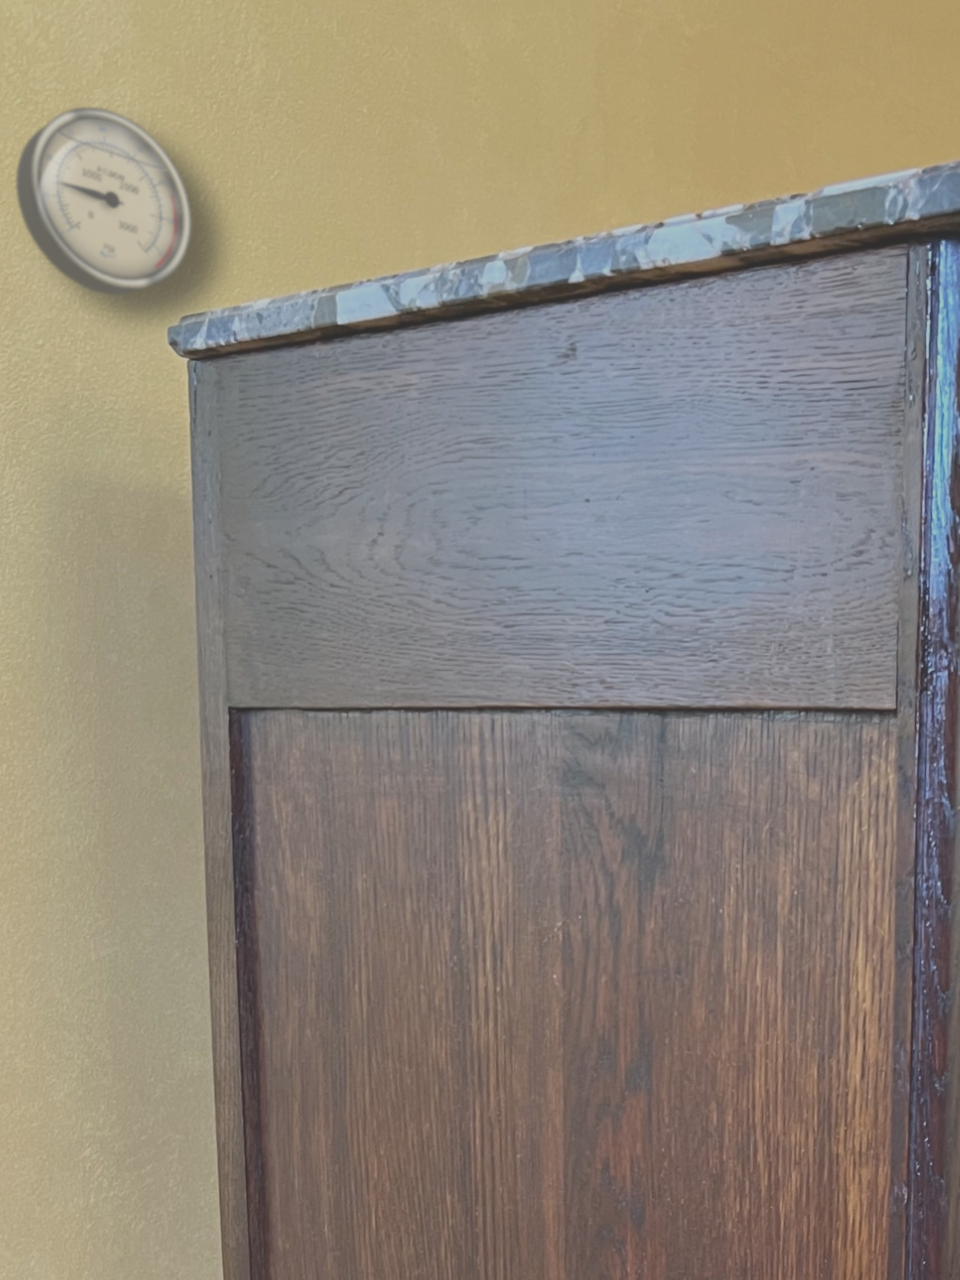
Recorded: 500 (psi)
